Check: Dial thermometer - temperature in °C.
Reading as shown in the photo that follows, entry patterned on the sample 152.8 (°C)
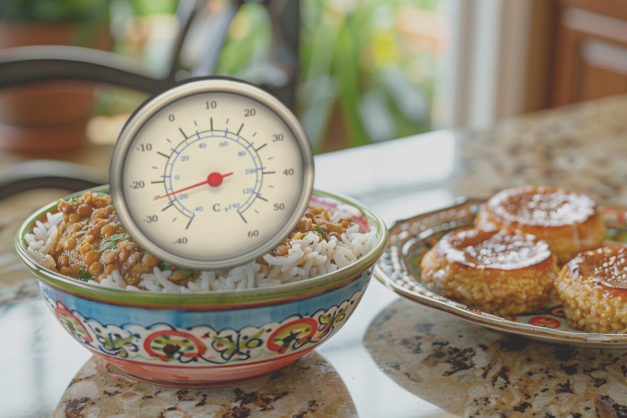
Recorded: -25 (°C)
